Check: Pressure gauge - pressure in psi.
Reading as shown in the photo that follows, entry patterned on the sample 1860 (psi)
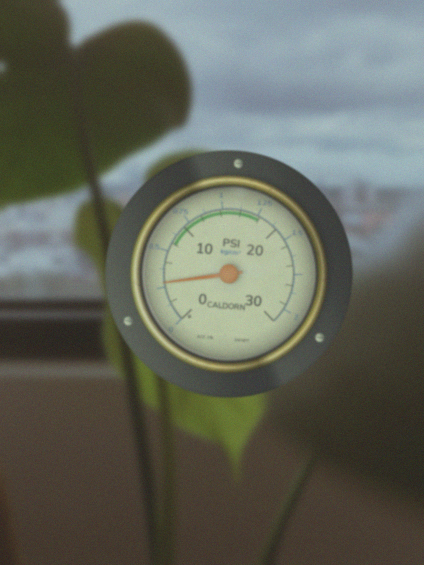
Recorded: 4 (psi)
